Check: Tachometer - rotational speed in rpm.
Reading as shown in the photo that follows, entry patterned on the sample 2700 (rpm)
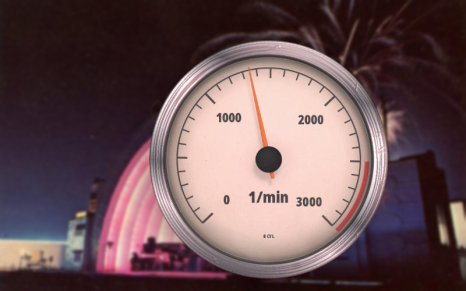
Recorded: 1350 (rpm)
